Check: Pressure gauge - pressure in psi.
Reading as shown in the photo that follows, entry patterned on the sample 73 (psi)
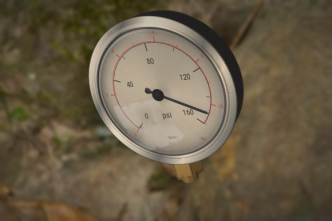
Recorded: 150 (psi)
